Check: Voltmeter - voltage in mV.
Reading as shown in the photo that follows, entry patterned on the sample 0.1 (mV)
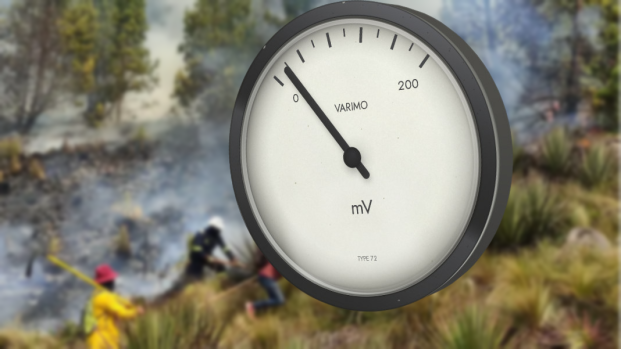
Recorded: 20 (mV)
